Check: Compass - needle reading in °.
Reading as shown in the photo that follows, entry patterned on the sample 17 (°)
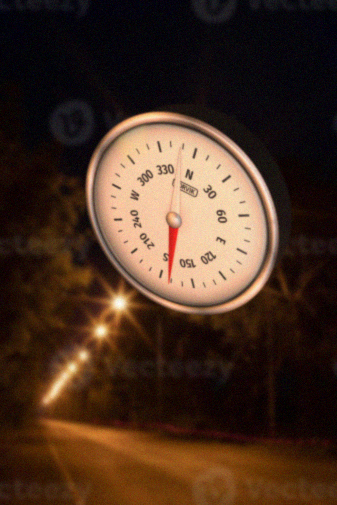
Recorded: 170 (°)
